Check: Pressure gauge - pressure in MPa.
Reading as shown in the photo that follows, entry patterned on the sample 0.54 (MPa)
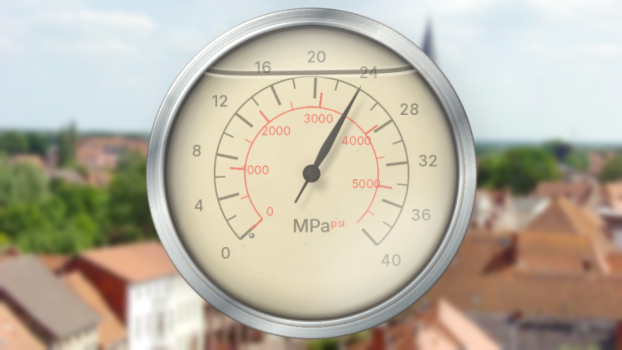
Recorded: 24 (MPa)
